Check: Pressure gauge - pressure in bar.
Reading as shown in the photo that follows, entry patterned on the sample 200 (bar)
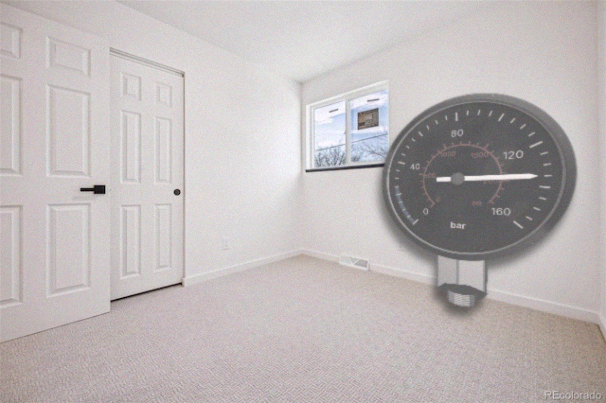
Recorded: 135 (bar)
